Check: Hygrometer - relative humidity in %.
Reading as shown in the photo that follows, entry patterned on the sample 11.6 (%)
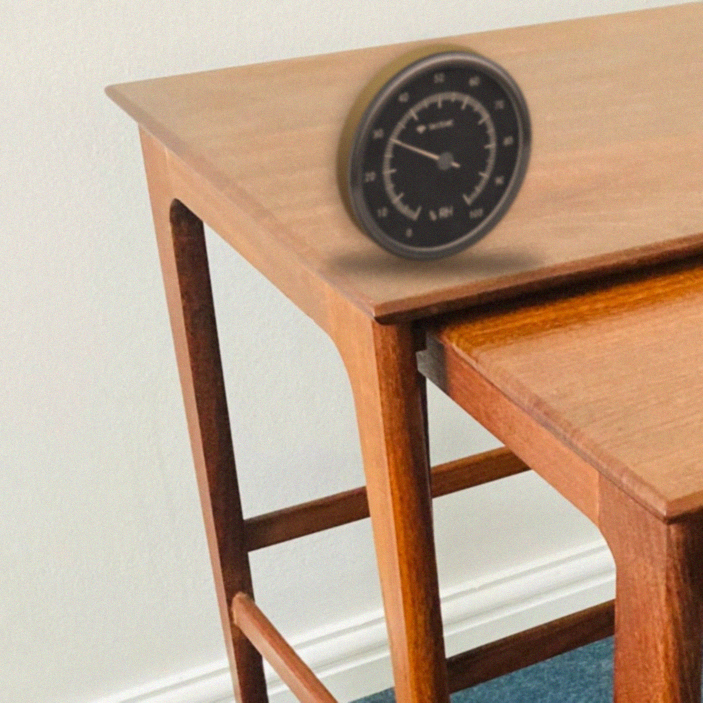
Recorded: 30 (%)
